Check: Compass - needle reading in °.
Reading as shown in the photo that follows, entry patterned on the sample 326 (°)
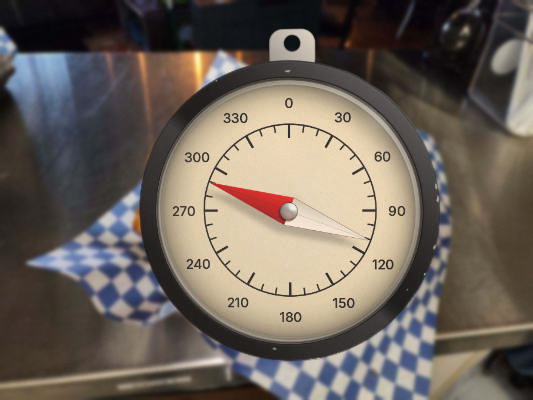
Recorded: 290 (°)
